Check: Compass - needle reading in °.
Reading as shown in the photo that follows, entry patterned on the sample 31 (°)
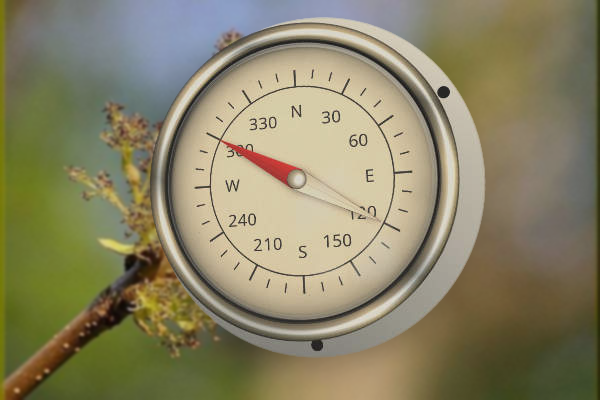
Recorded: 300 (°)
